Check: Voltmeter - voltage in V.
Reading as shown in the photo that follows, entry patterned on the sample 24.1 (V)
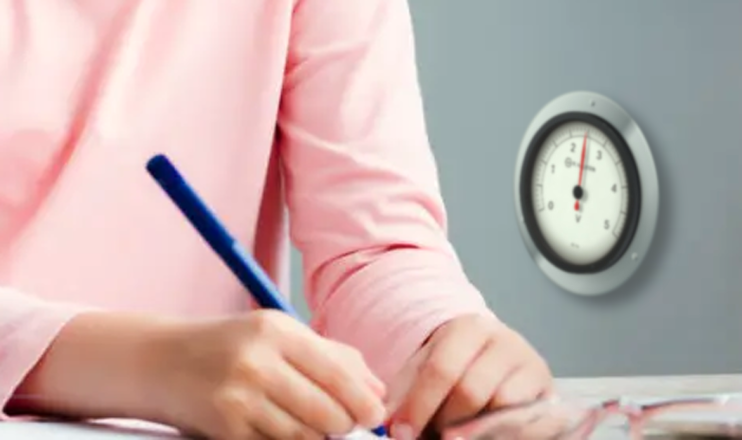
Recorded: 2.5 (V)
